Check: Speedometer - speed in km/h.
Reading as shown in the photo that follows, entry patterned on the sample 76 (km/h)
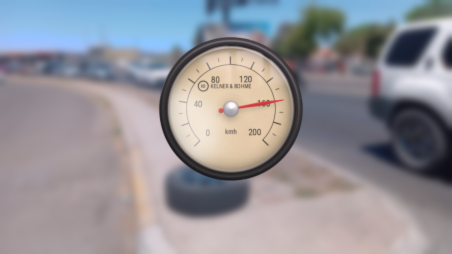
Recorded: 160 (km/h)
